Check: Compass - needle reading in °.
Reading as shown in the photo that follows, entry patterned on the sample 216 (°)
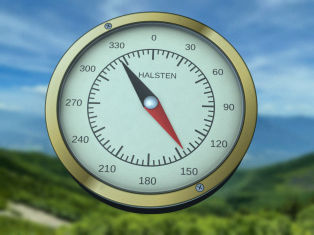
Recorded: 145 (°)
